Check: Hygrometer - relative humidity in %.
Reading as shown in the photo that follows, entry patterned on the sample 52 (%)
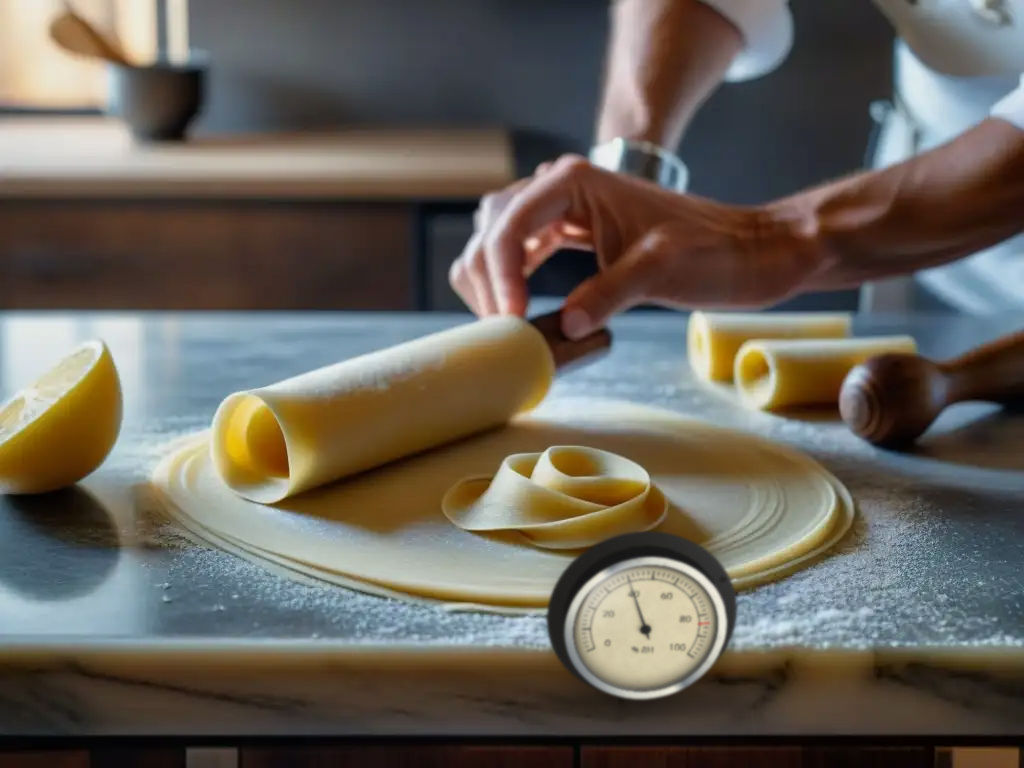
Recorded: 40 (%)
